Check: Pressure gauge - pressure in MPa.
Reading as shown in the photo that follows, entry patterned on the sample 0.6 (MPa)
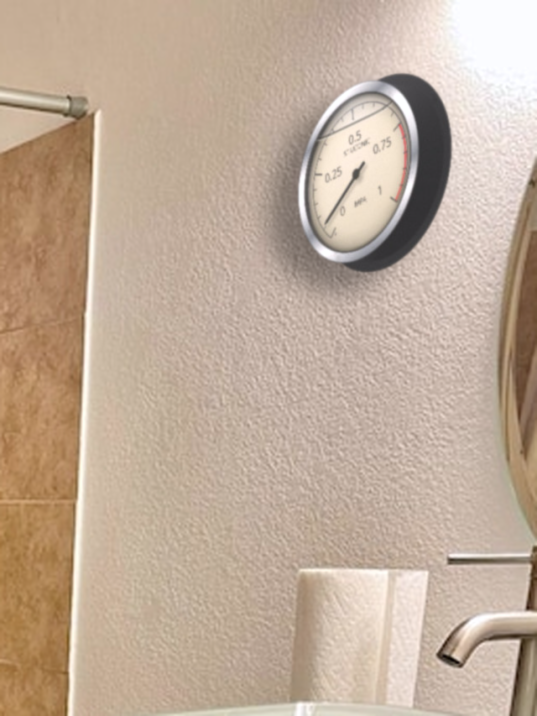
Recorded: 0.05 (MPa)
